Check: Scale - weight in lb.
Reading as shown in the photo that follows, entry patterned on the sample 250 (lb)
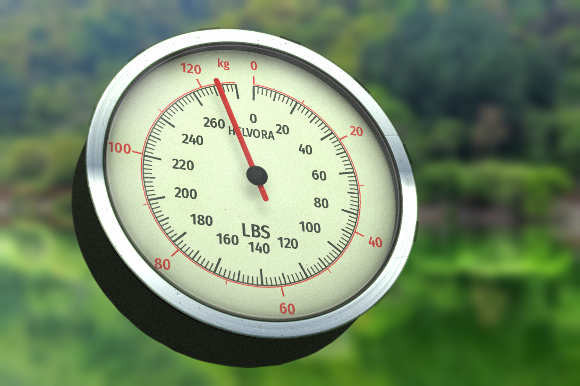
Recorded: 270 (lb)
